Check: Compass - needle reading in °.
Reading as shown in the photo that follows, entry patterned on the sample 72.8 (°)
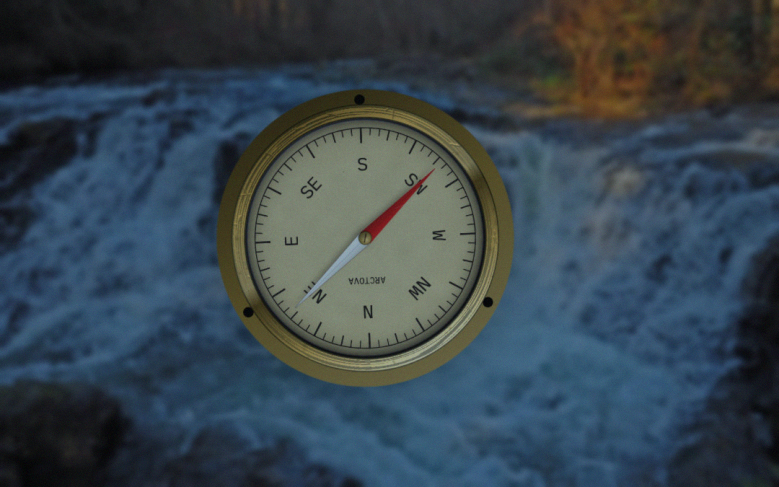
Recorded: 227.5 (°)
